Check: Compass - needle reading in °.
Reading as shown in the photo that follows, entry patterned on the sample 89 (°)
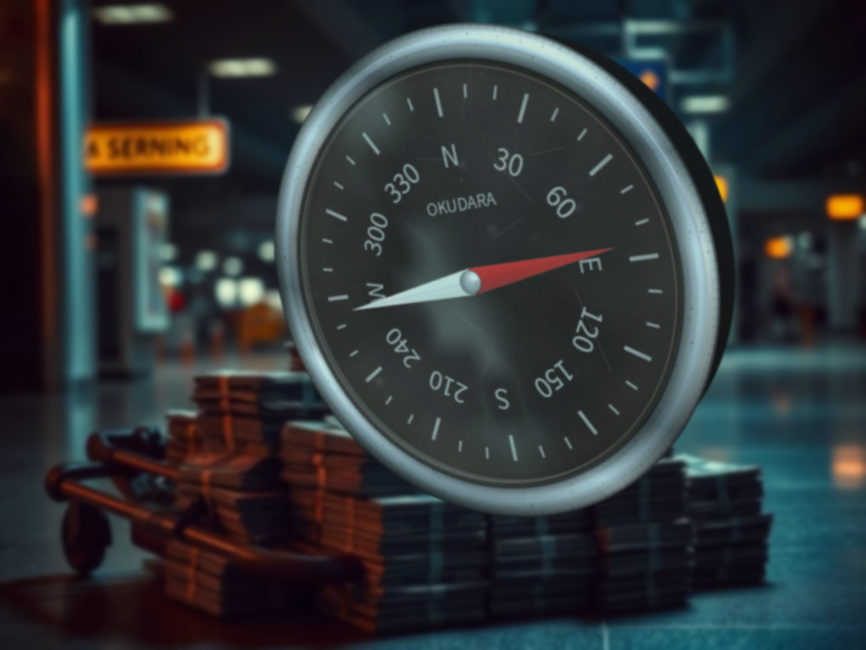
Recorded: 85 (°)
